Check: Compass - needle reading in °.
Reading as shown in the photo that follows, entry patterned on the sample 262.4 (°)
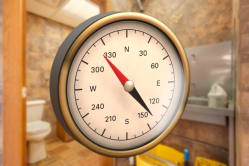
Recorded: 320 (°)
